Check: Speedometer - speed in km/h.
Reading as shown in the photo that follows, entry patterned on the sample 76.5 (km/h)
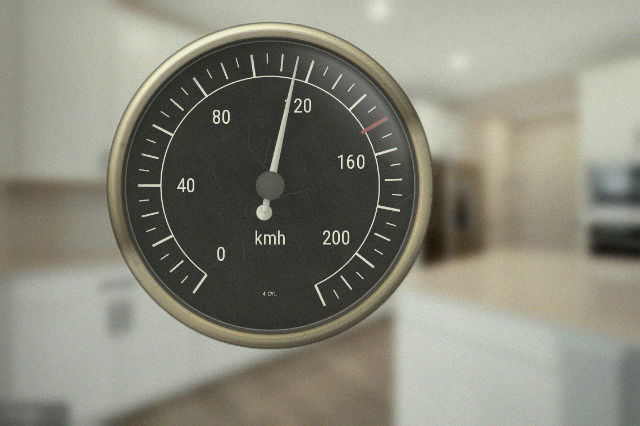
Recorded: 115 (km/h)
